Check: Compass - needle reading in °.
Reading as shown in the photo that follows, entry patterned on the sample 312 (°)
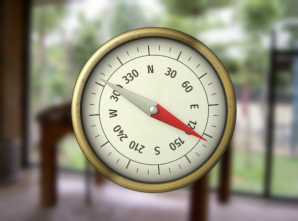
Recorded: 125 (°)
